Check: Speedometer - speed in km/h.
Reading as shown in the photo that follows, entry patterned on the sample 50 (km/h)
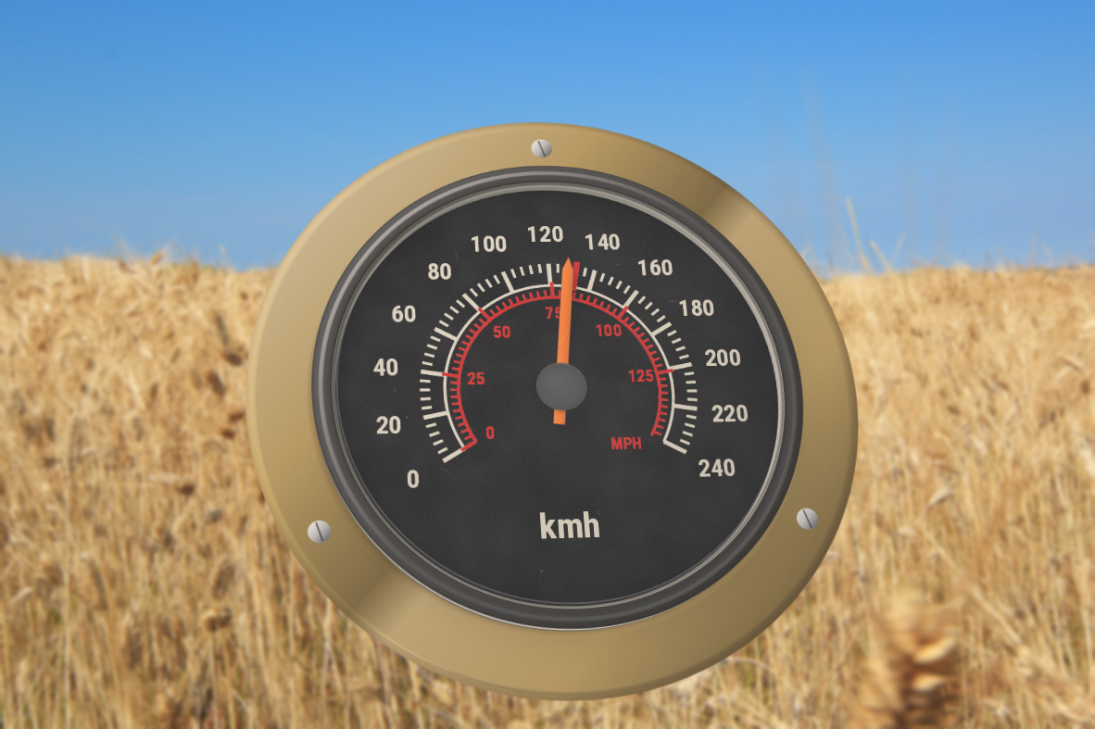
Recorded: 128 (km/h)
